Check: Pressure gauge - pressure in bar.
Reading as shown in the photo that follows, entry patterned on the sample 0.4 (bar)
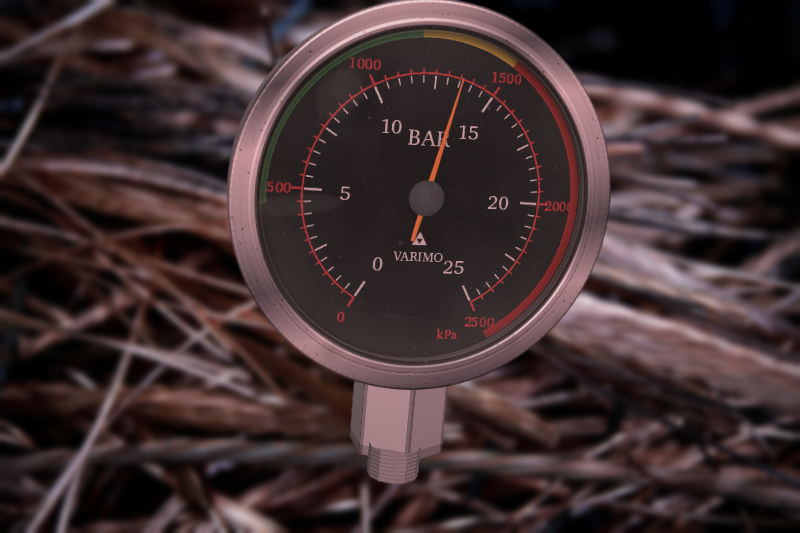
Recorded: 13.5 (bar)
